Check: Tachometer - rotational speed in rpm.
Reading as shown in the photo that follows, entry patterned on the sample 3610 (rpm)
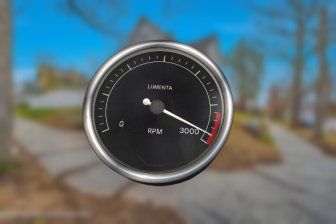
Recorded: 2900 (rpm)
